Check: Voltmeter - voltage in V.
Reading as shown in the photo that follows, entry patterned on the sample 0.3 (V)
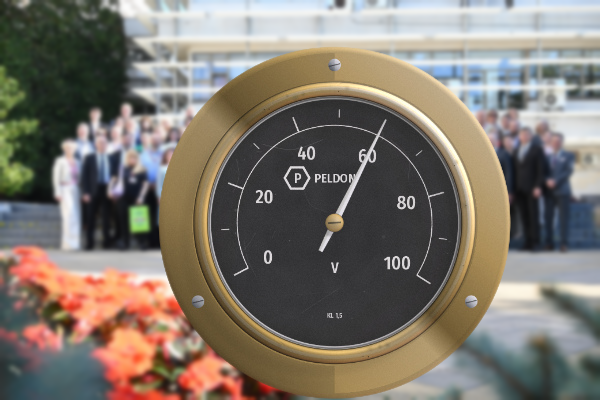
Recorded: 60 (V)
